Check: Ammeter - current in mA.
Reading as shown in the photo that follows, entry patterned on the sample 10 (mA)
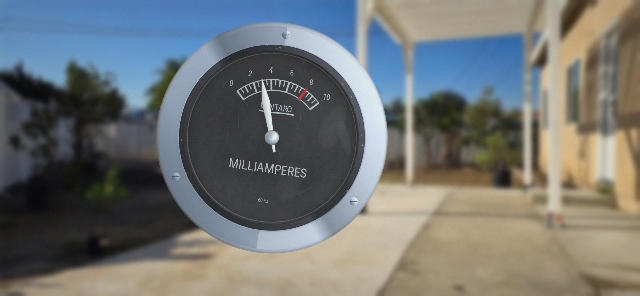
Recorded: 3 (mA)
